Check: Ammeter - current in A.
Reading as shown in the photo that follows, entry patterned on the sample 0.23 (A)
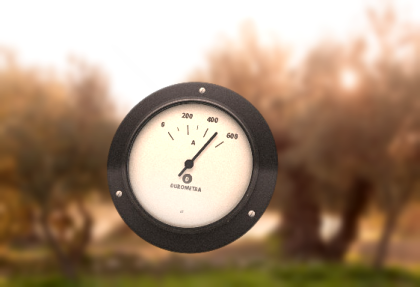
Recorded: 500 (A)
